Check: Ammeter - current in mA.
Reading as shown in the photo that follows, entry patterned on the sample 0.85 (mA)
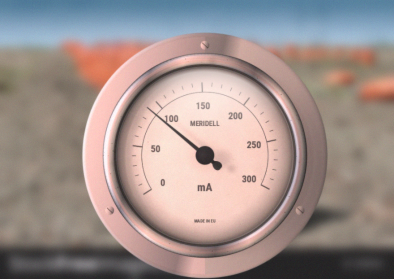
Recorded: 90 (mA)
